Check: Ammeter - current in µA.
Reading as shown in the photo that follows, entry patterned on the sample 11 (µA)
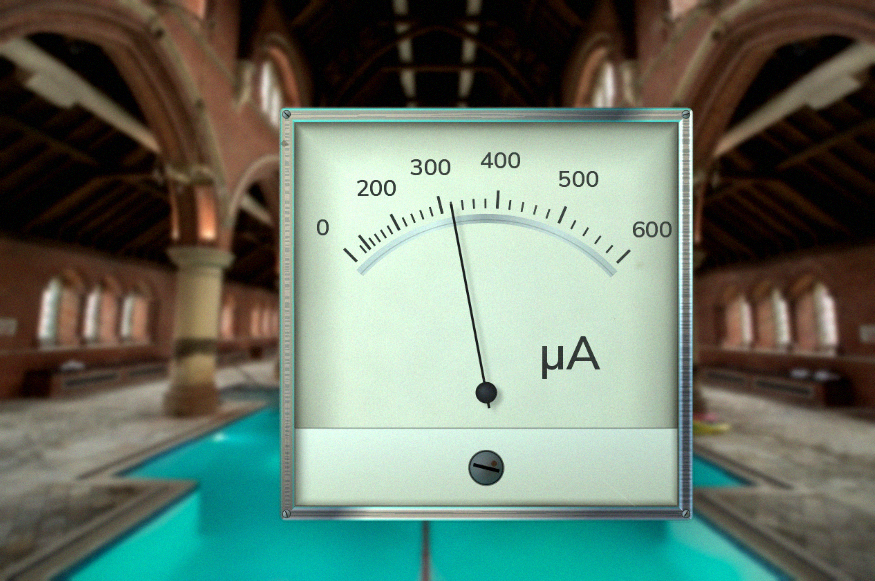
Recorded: 320 (µA)
